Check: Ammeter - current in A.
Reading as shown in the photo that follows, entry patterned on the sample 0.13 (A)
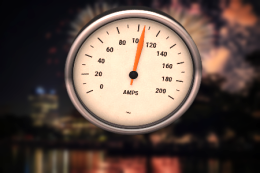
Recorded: 105 (A)
